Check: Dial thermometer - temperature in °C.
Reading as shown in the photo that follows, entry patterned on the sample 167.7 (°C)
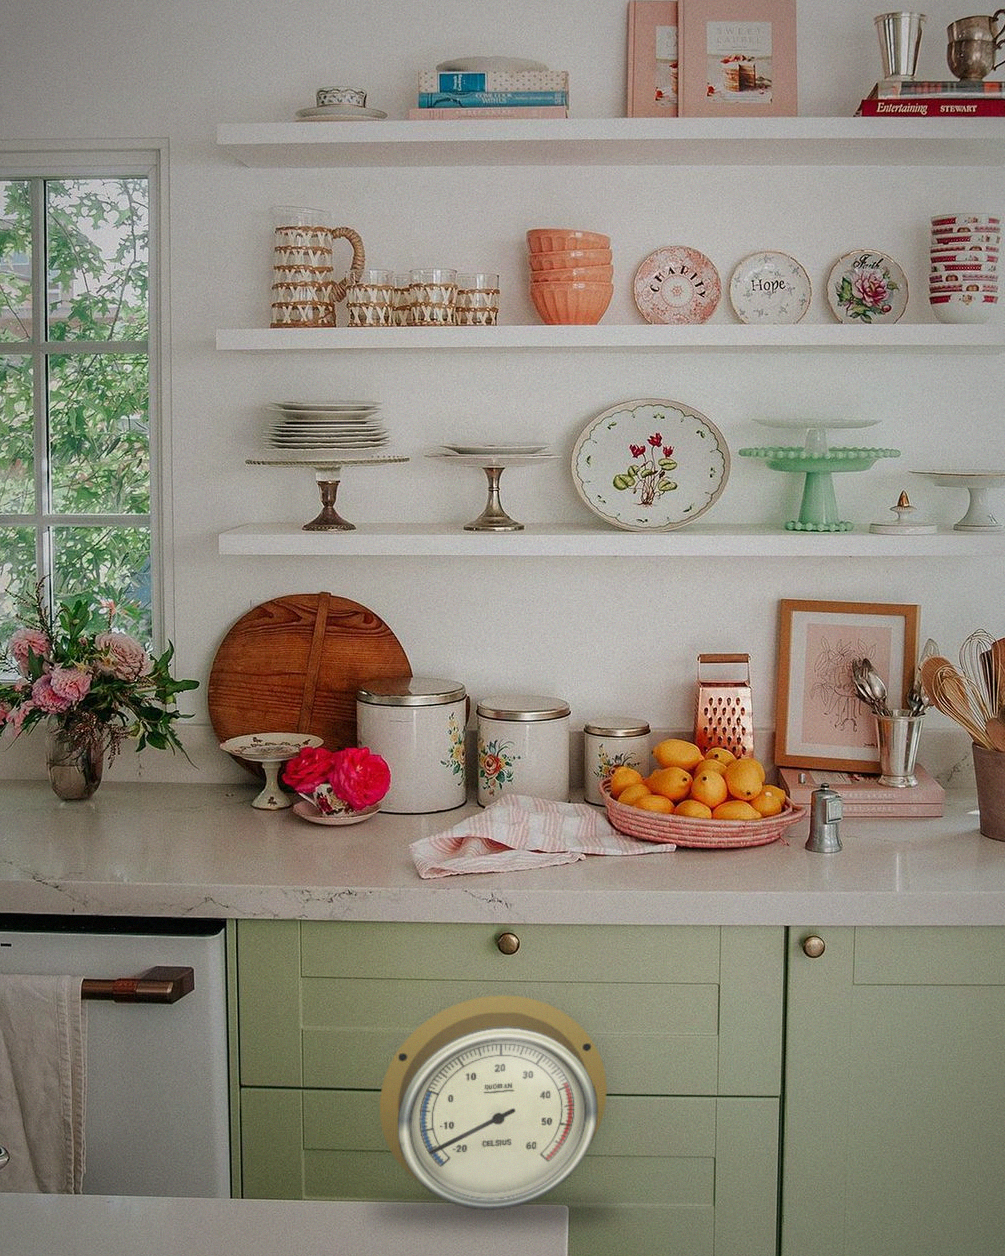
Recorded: -15 (°C)
